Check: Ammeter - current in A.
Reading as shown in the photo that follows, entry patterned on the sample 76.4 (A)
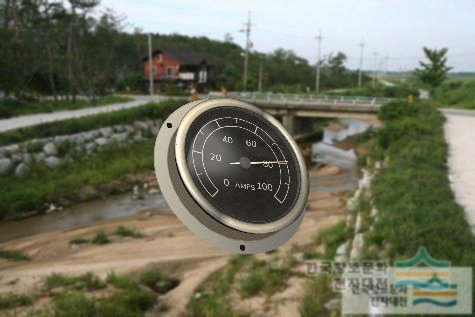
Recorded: 80 (A)
